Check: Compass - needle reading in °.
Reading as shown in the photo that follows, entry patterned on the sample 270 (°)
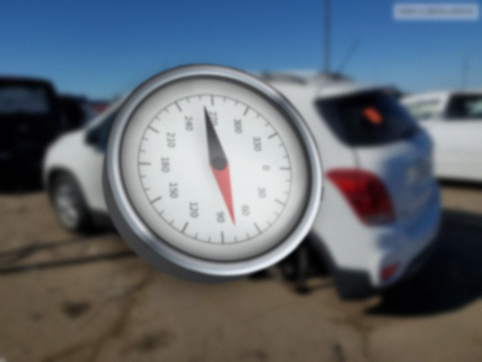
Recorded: 80 (°)
